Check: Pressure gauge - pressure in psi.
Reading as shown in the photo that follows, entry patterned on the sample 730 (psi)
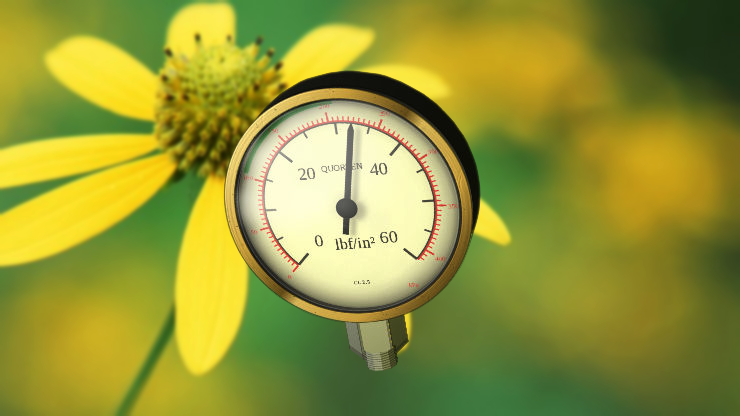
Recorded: 32.5 (psi)
